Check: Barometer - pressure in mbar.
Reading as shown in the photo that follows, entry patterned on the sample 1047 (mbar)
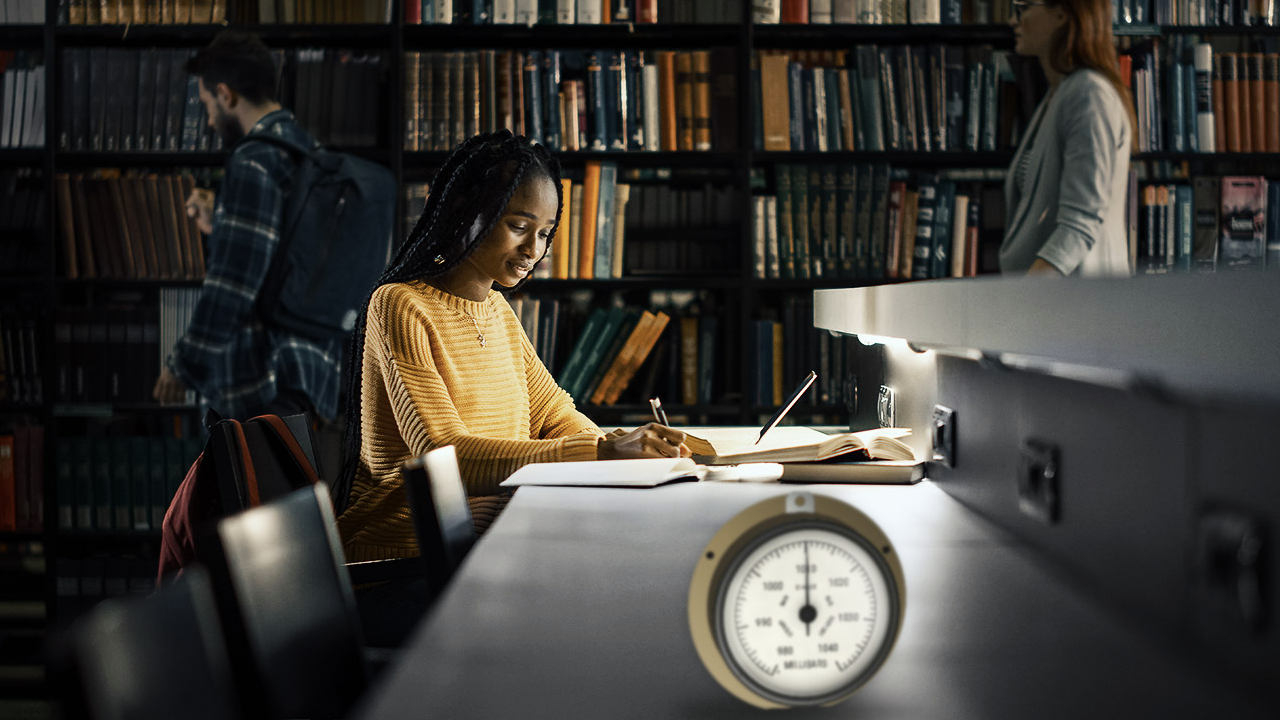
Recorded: 1010 (mbar)
